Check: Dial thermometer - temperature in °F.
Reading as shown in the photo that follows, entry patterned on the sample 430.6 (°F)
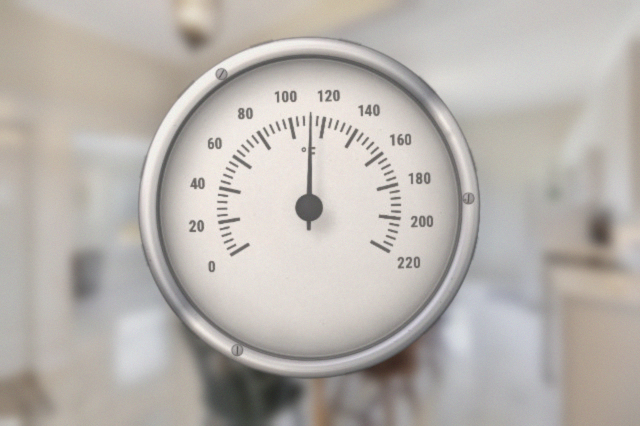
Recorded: 112 (°F)
